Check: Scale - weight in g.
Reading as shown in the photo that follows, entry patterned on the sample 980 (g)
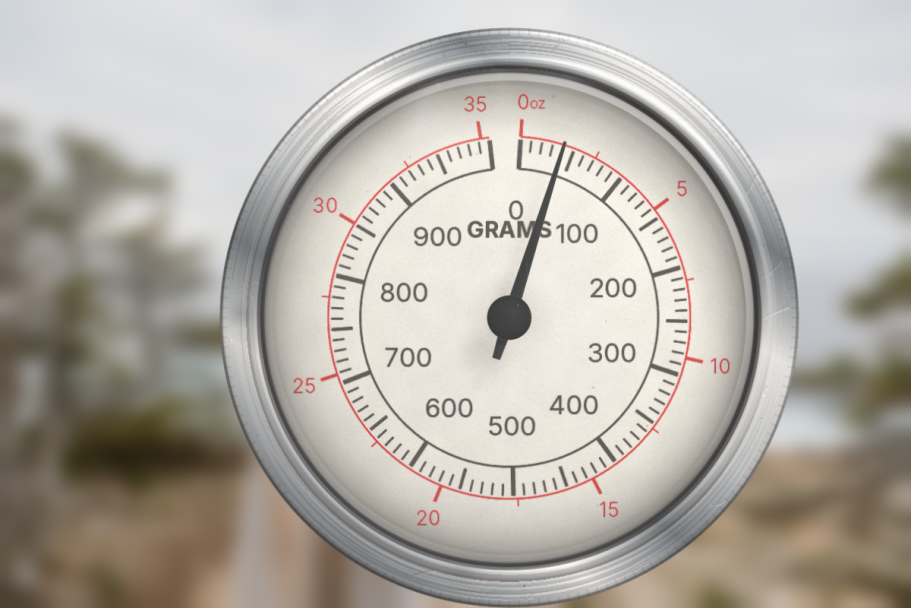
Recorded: 40 (g)
